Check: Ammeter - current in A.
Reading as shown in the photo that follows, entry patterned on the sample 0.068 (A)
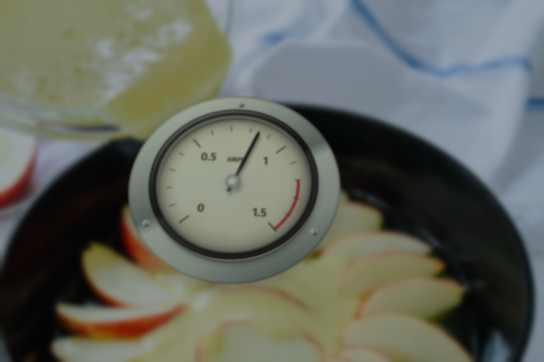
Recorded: 0.85 (A)
